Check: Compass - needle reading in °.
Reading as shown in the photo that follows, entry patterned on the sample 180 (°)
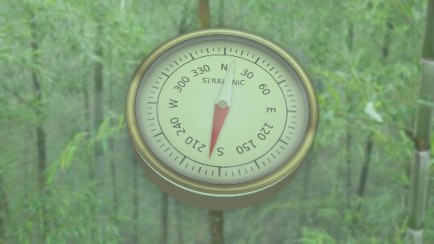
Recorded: 190 (°)
